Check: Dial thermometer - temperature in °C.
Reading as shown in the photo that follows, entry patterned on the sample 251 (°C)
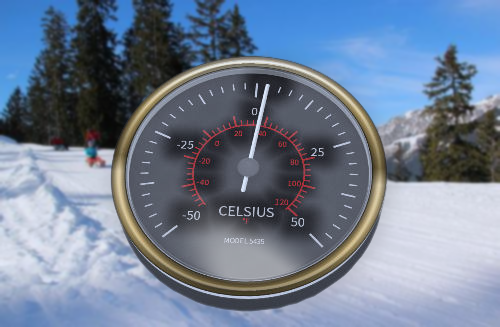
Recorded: 2.5 (°C)
